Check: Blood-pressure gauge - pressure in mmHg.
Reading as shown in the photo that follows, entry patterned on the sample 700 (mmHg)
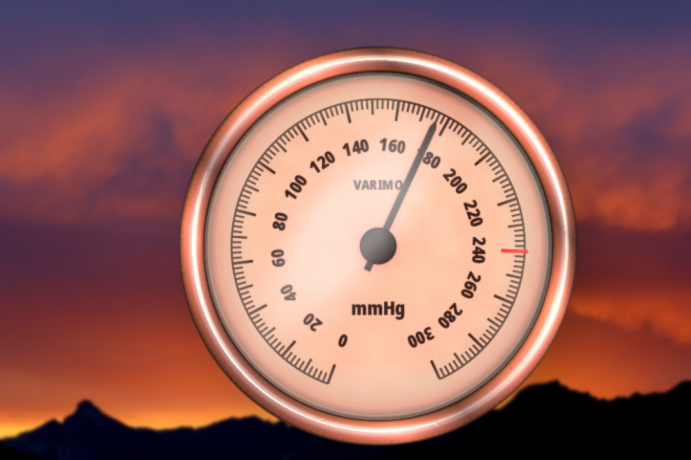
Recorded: 176 (mmHg)
